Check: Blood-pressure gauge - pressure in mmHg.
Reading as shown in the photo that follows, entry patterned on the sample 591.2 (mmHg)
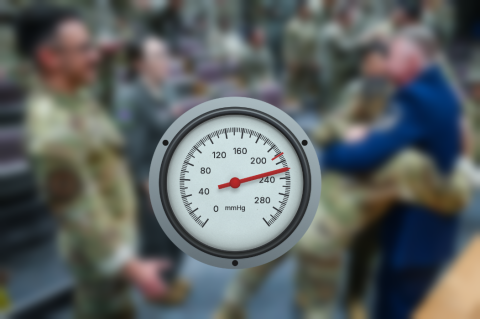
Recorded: 230 (mmHg)
